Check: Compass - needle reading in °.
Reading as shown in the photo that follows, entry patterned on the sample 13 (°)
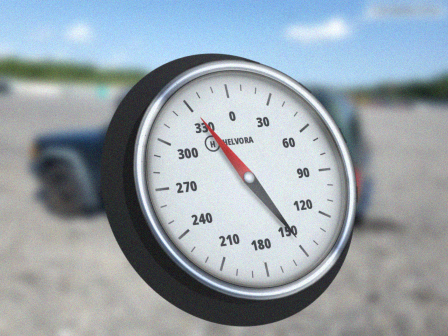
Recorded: 330 (°)
